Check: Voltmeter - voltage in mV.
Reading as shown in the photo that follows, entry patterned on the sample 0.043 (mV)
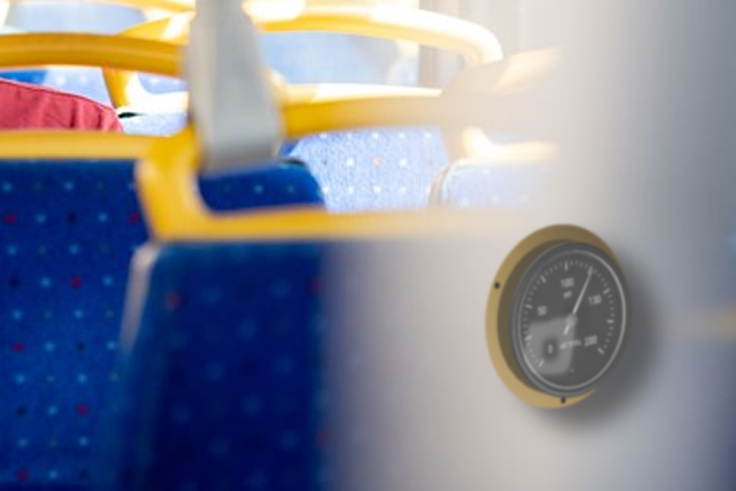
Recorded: 125 (mV)
